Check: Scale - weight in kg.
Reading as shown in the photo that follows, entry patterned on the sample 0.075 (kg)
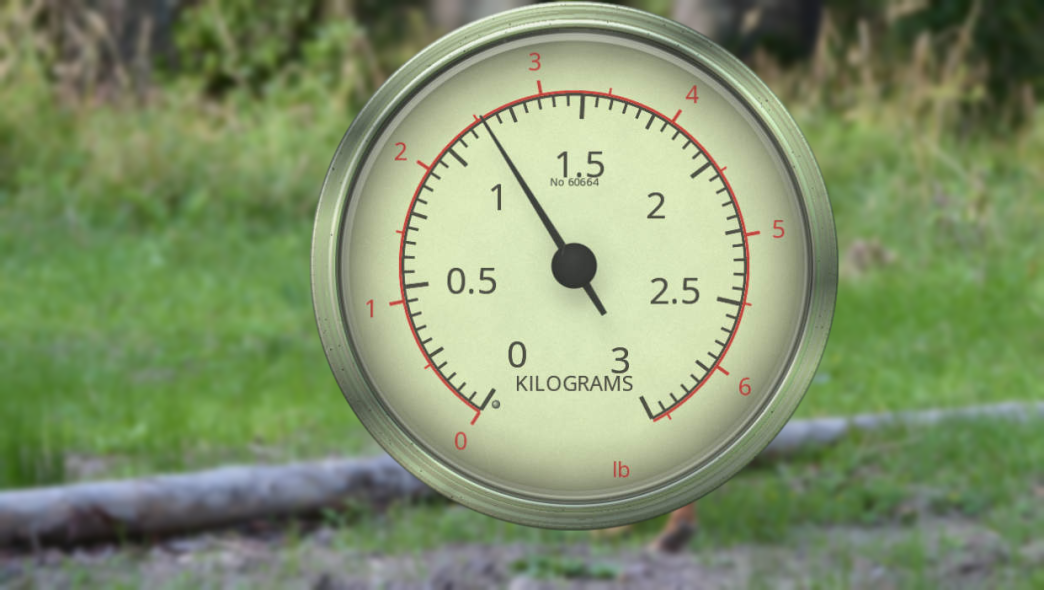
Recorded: 1.15 (kg)
